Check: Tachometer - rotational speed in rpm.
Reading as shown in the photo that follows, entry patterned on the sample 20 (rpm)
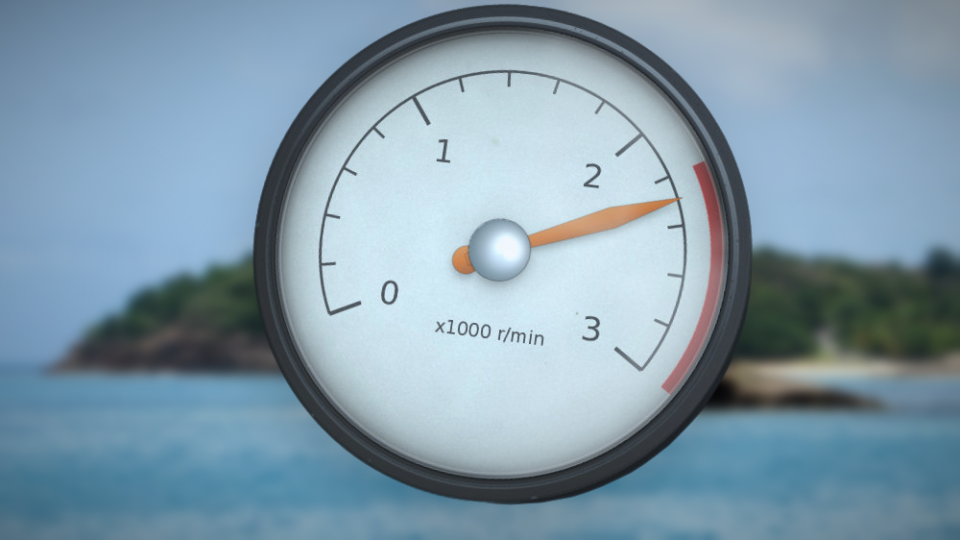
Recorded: 2300 (rpm)
